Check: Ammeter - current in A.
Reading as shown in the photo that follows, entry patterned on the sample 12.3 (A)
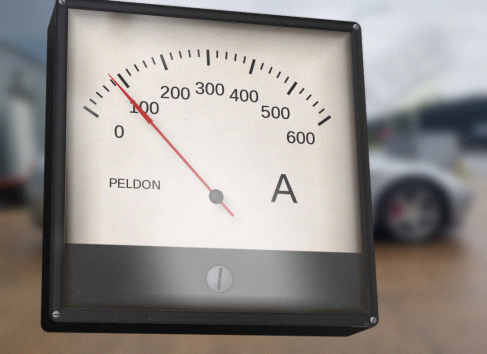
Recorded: 80 (A)
